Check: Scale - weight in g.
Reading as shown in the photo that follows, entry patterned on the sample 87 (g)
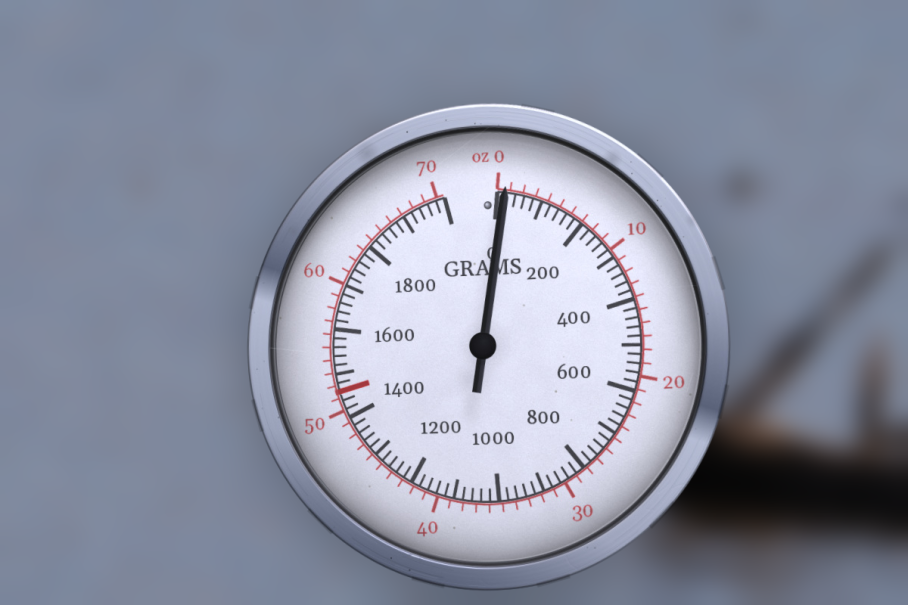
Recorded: 20 (g)
